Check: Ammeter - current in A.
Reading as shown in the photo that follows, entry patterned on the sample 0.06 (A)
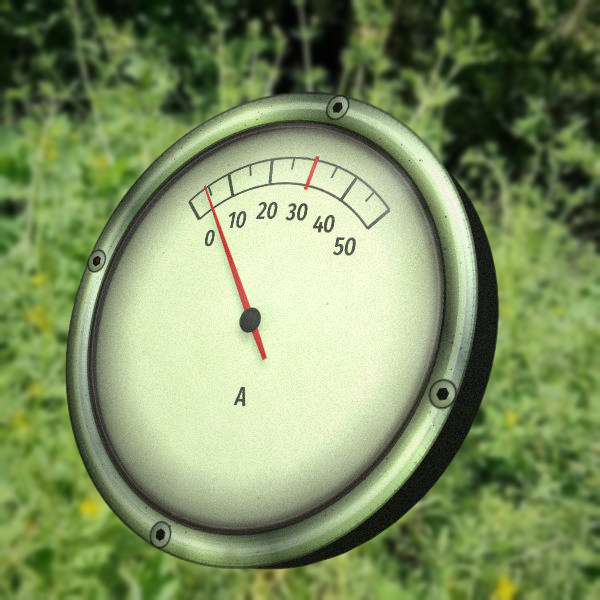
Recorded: 5 (A)
